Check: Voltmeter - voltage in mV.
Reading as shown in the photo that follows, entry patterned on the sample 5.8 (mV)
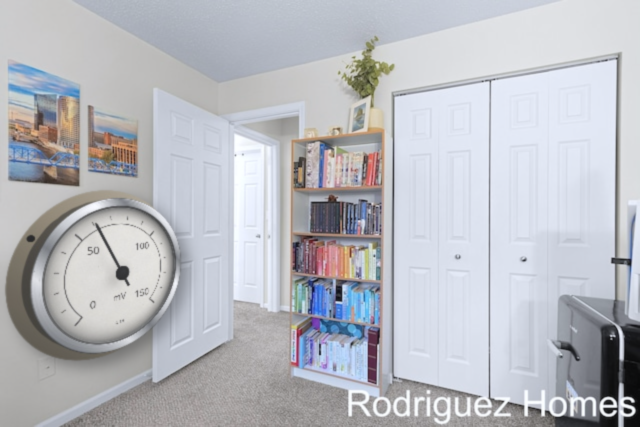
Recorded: 60 (mV)
